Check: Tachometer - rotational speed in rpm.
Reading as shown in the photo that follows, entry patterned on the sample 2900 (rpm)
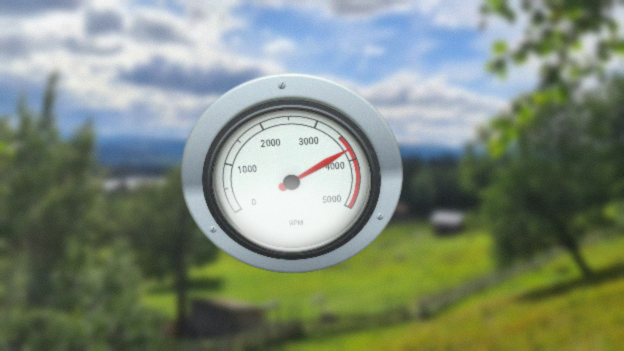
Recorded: 3750 (rpm)
